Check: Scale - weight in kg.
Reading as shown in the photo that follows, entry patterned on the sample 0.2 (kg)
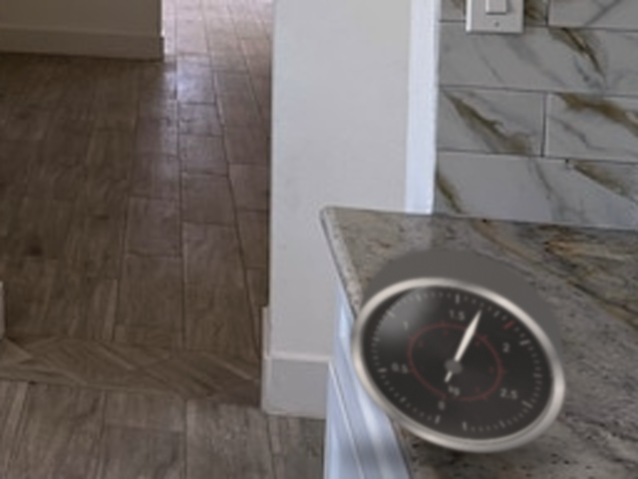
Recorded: 1.65 (kg)
